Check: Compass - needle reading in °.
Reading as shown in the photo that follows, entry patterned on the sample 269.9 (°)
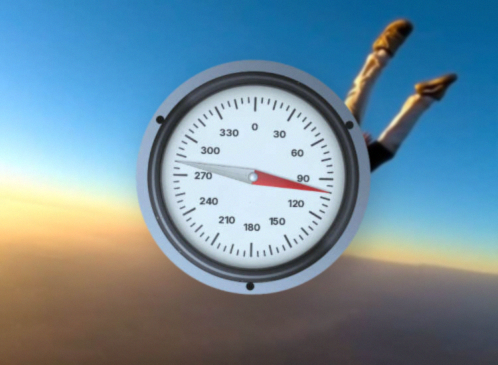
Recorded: 100 (°)
